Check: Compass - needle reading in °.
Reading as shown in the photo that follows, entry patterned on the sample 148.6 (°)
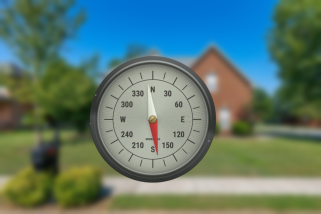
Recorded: 172.5 (°)
